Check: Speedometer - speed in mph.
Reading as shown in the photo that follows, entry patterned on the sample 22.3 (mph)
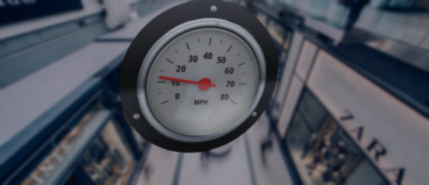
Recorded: 12.5 (mph)
